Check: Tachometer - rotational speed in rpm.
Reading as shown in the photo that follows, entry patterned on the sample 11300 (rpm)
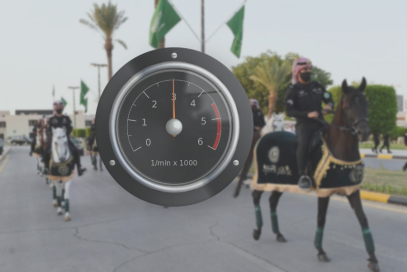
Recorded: 3000 (rpm)
